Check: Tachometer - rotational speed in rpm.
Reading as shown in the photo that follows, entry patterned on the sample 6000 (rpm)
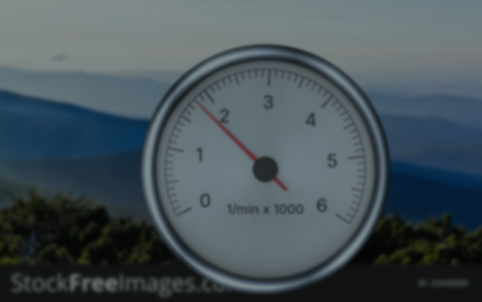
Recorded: 1800 (rpm)
